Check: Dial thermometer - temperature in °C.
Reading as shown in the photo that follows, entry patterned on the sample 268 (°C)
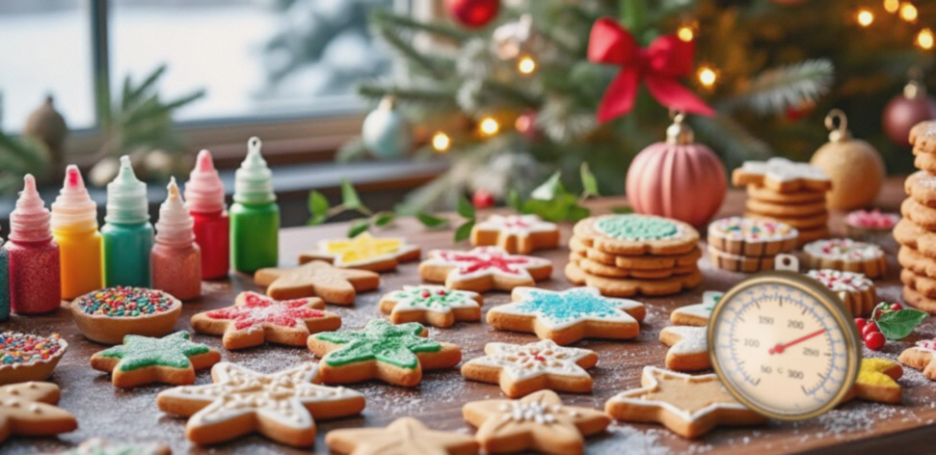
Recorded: 225 (°C)
